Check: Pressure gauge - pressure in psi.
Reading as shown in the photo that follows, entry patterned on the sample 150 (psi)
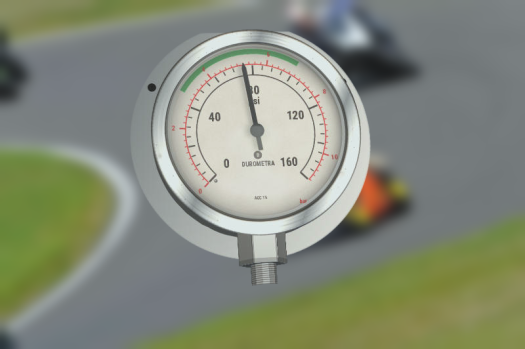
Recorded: 75 (psi)
